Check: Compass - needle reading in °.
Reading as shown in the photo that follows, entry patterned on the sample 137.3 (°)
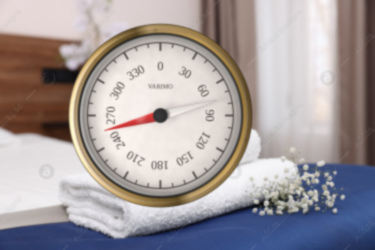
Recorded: 255 (°)
